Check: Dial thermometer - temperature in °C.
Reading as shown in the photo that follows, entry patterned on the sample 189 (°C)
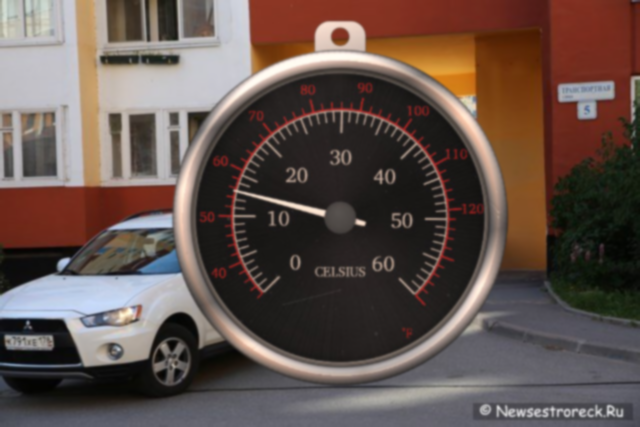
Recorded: 13 (°C)
